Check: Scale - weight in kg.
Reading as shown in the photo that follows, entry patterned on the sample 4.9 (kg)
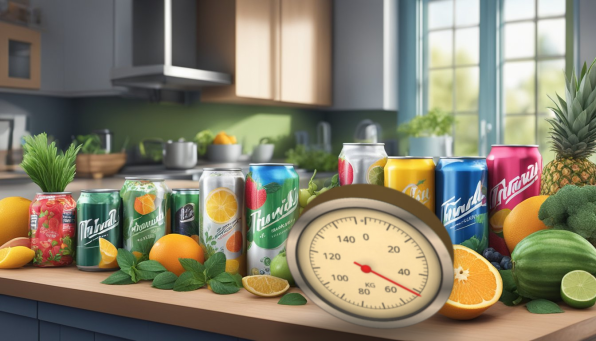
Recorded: 50 (kg)
